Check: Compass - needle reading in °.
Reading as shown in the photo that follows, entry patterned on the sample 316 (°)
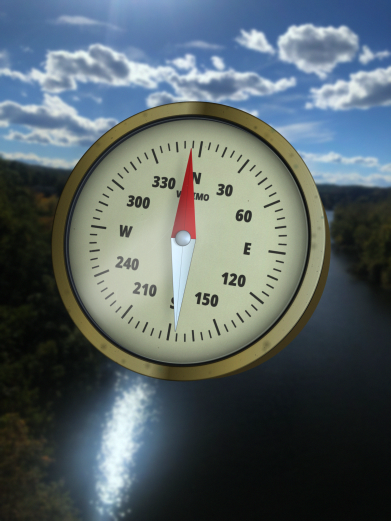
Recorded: 355 (°)
